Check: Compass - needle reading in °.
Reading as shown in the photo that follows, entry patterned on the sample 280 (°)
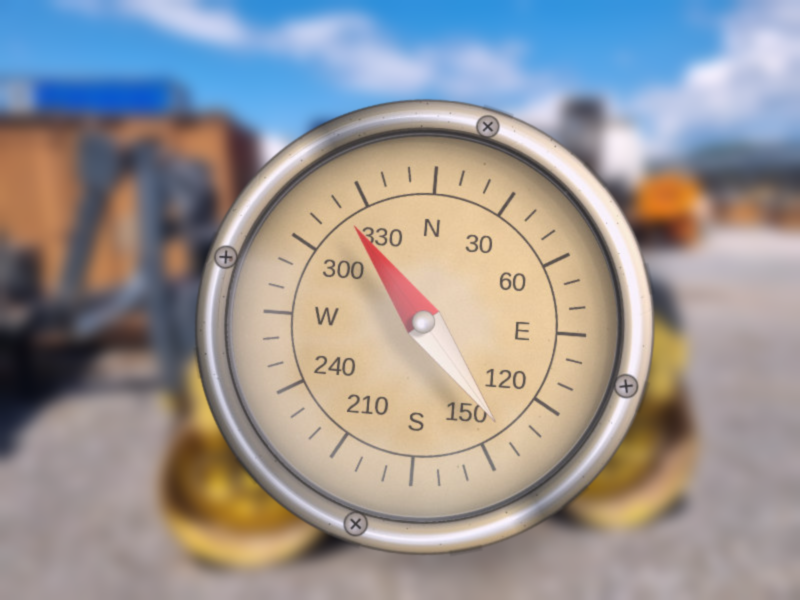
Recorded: 320 (°)
